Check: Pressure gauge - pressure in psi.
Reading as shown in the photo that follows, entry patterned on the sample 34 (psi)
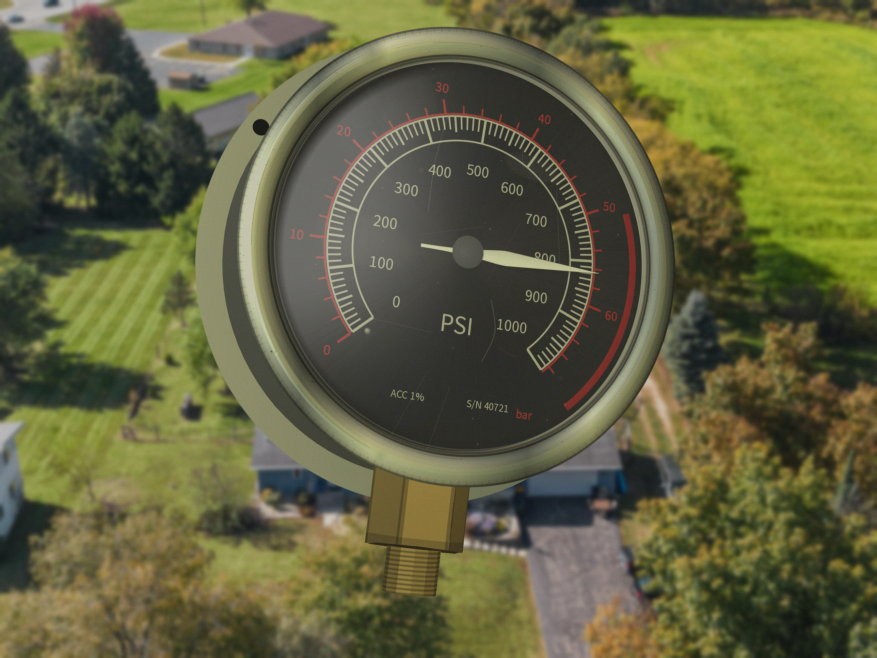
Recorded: 820 (psi)
